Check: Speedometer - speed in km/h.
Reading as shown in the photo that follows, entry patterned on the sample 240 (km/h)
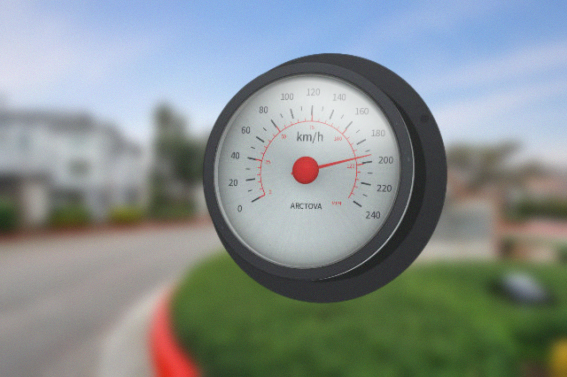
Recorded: 195 (km/h)
